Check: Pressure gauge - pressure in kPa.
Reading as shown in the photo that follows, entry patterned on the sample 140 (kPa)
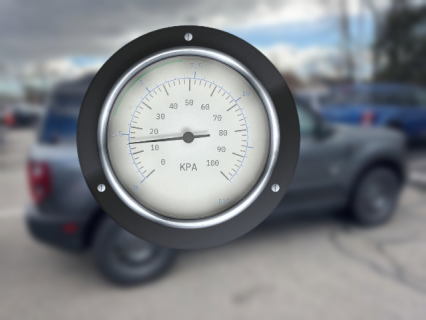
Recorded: 14 (kPa)
